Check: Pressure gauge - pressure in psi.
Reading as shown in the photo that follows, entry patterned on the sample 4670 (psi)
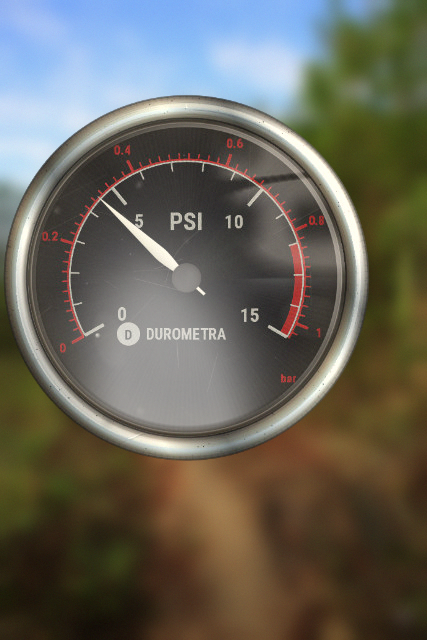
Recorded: 4.5 (psi)
